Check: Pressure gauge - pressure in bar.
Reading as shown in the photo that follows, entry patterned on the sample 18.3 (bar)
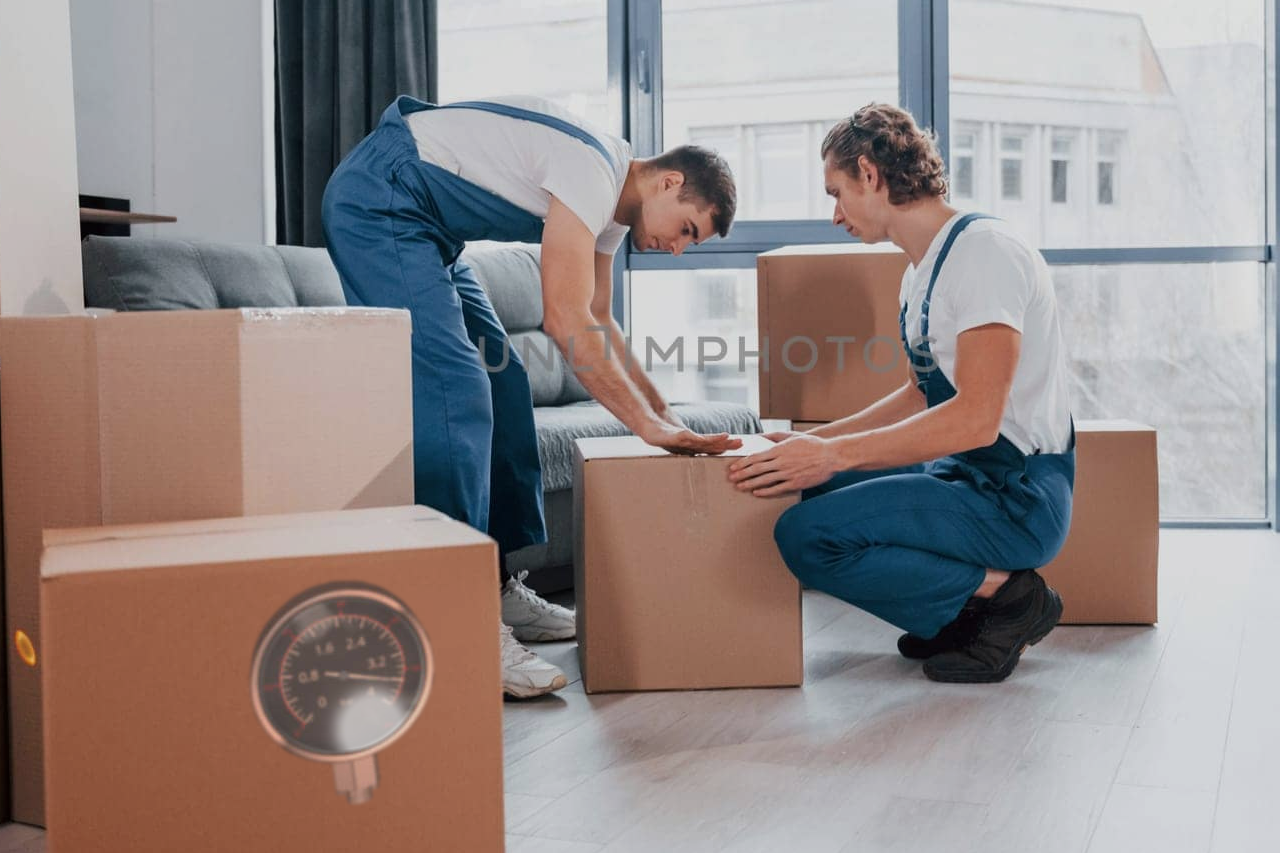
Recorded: 3.6 (bar)
